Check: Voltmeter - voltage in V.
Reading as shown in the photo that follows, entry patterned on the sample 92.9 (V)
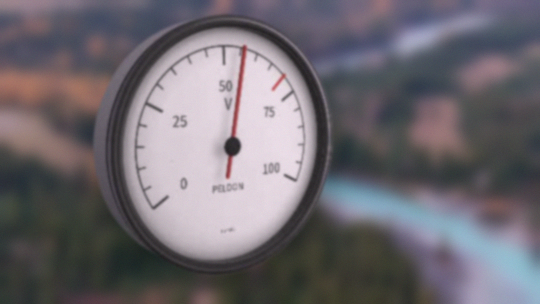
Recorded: 55 (V)
